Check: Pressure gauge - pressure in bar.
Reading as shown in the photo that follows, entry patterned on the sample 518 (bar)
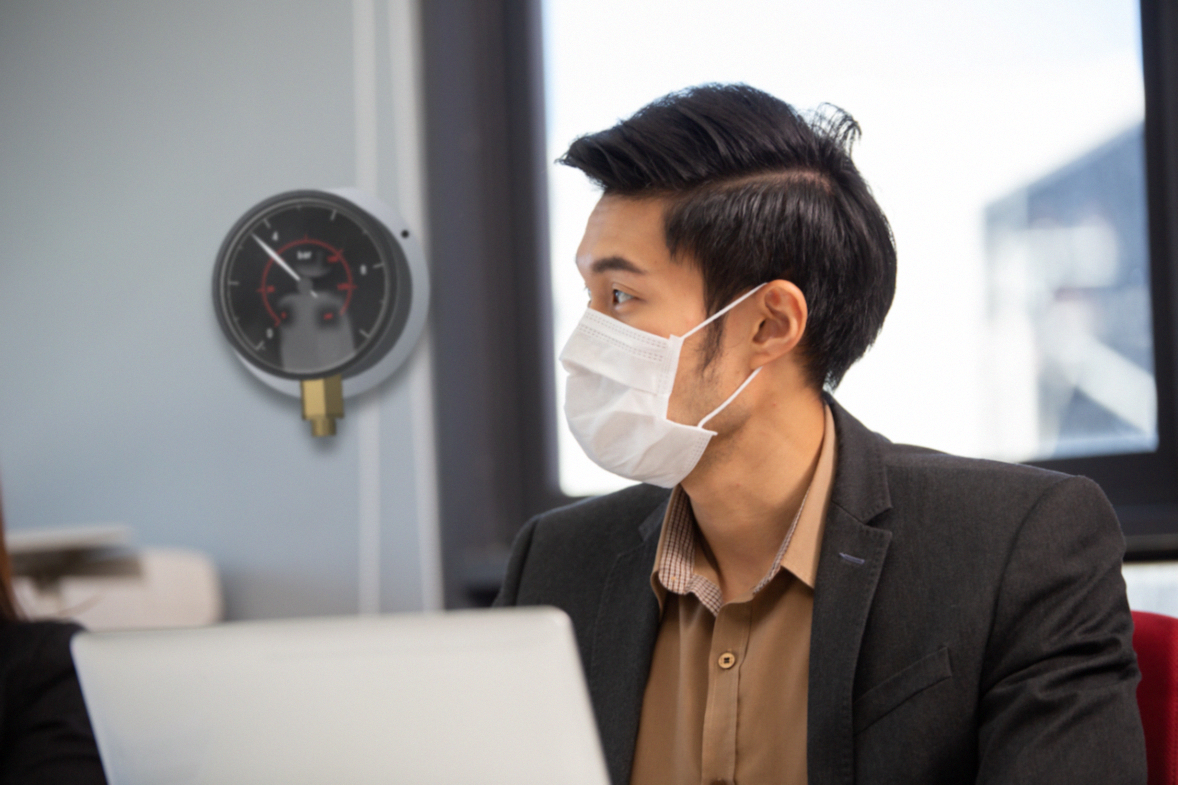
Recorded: 3.5 (bar)
